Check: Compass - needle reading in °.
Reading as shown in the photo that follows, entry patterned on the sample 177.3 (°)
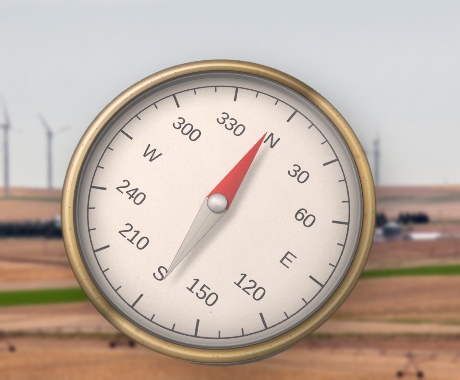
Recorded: 355 (°)
